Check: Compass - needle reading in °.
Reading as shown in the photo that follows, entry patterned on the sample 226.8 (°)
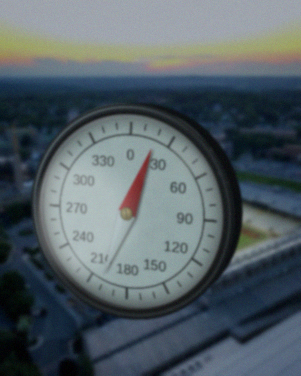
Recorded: 20 (°)
